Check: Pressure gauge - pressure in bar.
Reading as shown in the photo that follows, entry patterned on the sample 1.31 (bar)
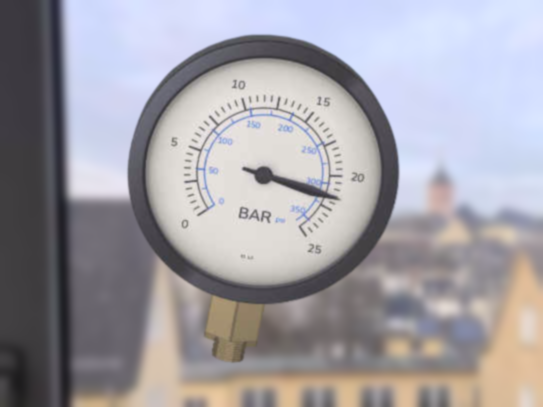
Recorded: 21.5 (bar)
